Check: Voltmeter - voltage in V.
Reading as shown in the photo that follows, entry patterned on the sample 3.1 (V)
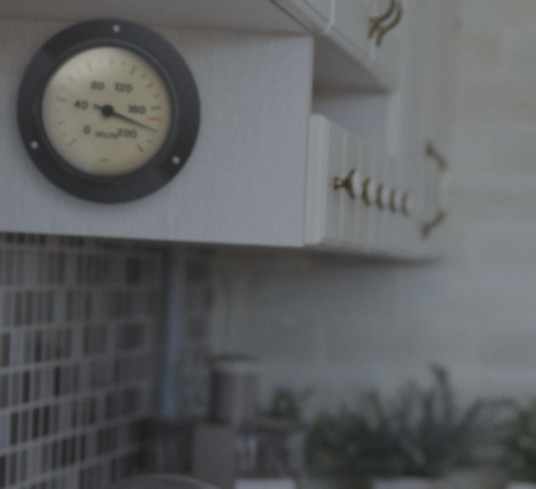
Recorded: 180 (V)
